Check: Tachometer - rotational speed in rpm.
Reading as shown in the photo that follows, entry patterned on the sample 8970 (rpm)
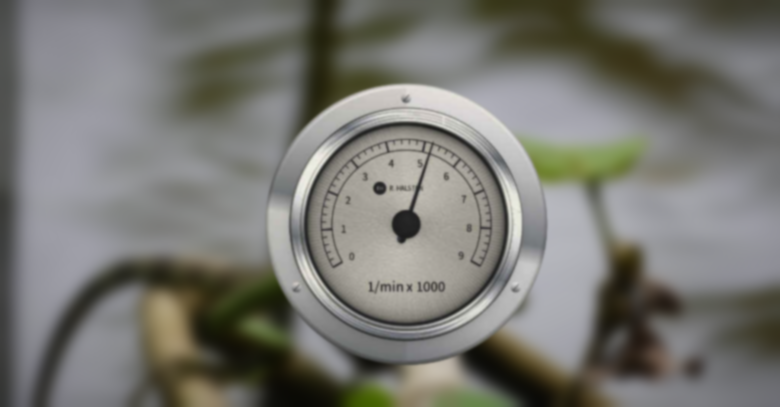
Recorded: 5200 (rpm)
